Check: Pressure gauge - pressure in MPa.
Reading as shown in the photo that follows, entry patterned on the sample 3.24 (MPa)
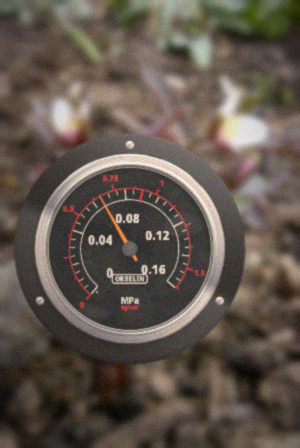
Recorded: 0.065 (MPa)
